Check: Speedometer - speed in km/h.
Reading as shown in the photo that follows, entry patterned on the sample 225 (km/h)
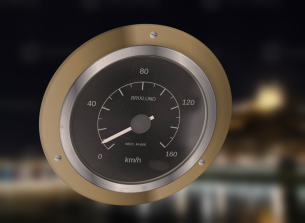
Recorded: 10 (km/h)
